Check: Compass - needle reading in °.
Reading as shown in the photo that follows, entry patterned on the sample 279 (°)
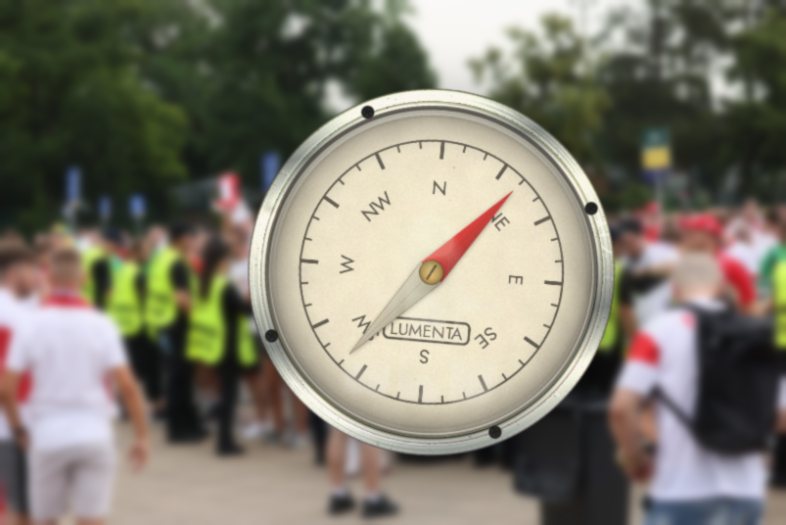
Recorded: 40 (°)
